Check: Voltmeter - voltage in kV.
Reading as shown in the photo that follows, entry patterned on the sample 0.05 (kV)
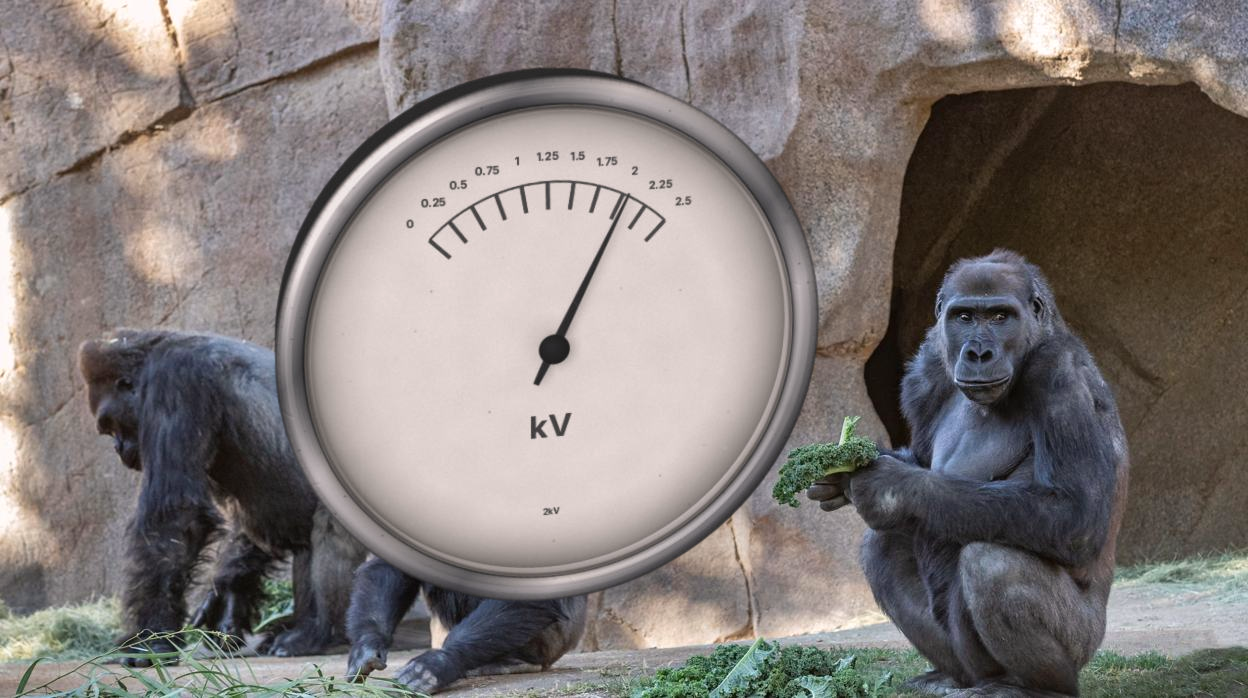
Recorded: 2 (kV)
